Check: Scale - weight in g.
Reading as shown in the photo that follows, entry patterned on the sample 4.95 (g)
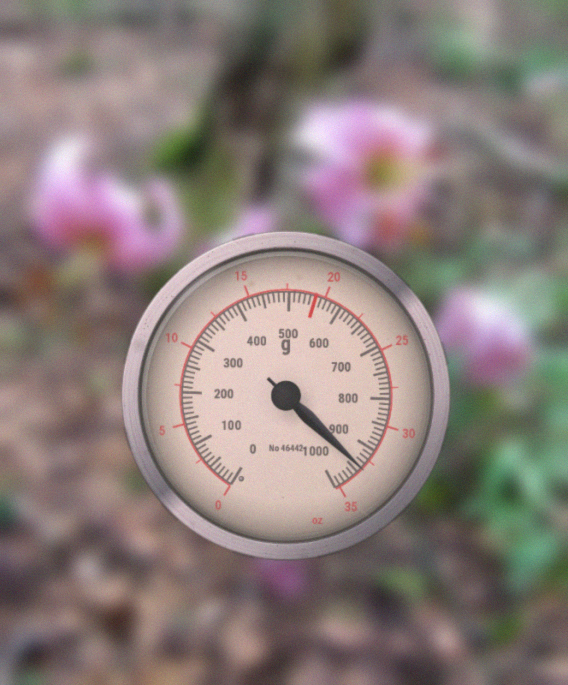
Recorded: 940 (g)
